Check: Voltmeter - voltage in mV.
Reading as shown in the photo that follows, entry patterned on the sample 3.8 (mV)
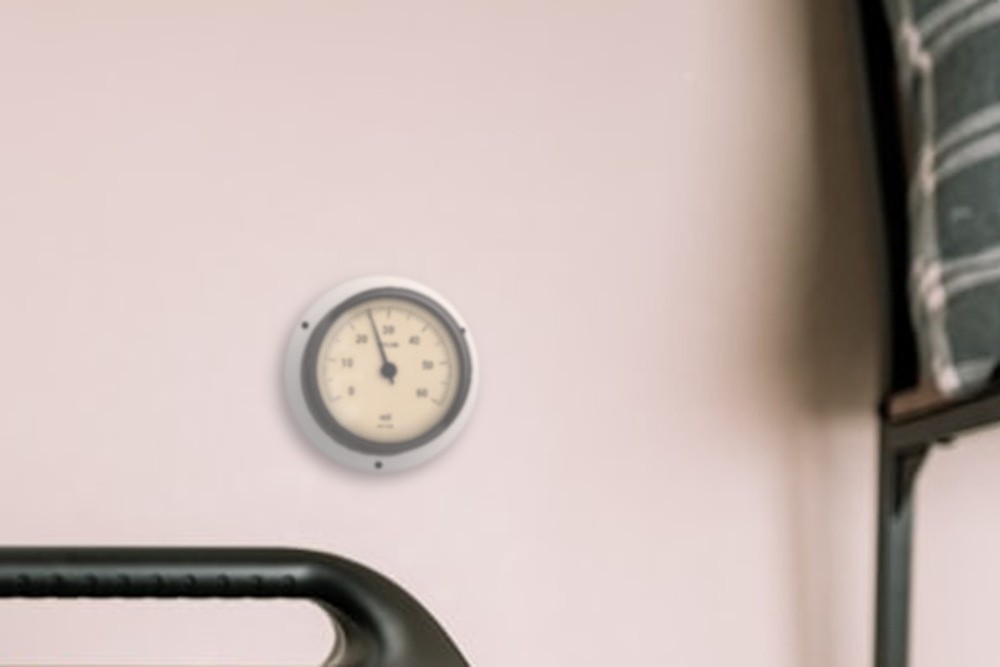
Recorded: 25 (mV)
